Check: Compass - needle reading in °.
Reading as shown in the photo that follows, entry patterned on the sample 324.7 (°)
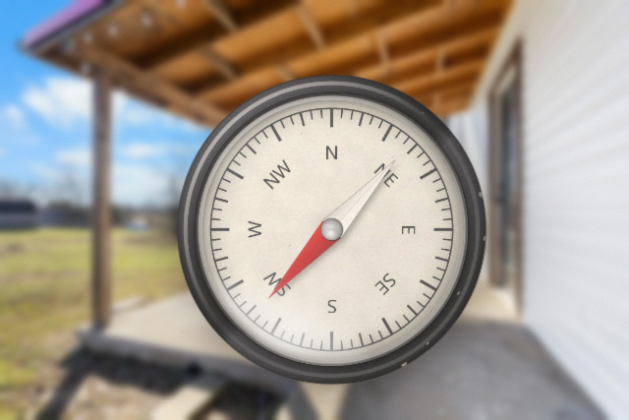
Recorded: 222.5 (°)
